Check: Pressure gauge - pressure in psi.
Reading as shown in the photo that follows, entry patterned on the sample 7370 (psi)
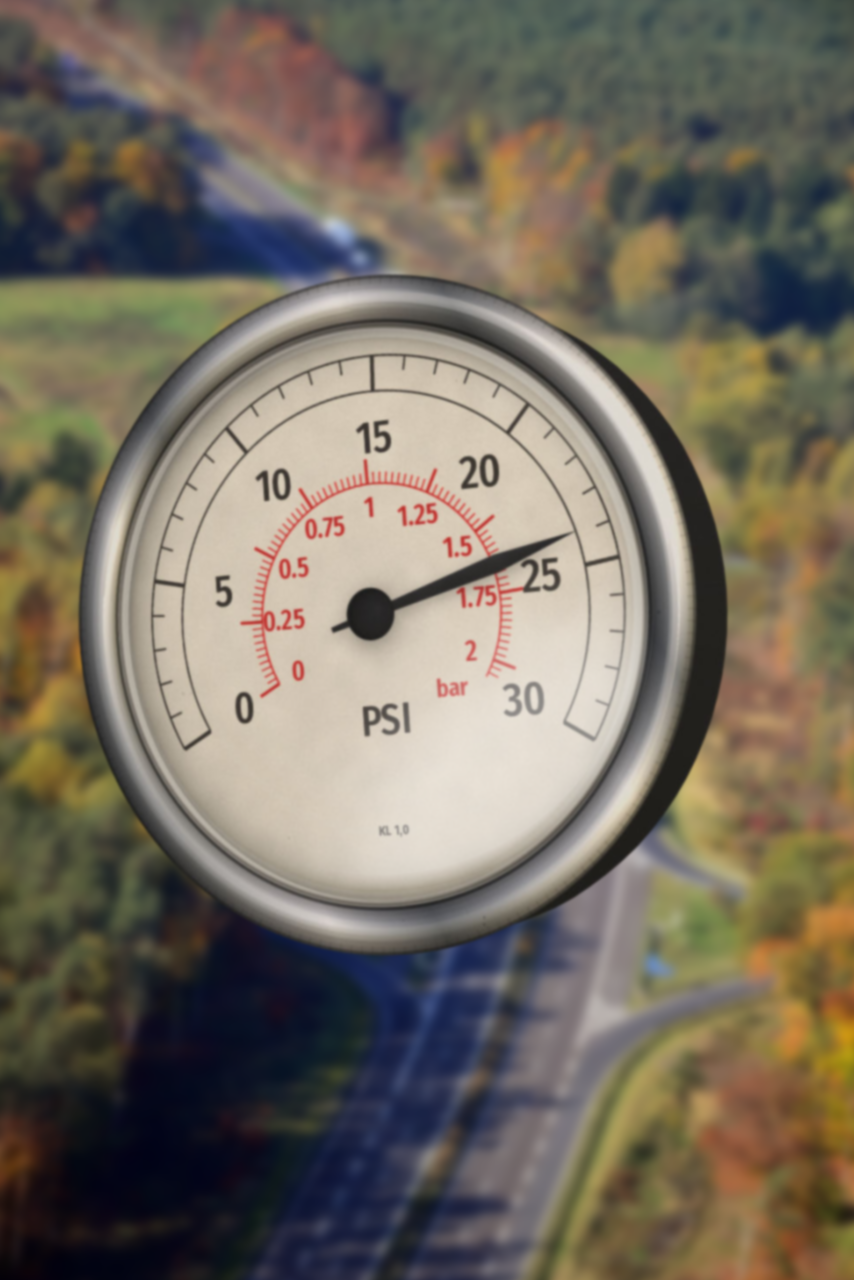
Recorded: 24 (psi)
